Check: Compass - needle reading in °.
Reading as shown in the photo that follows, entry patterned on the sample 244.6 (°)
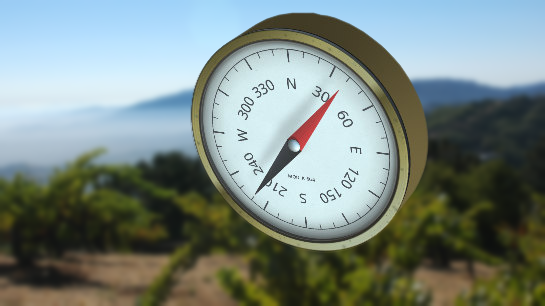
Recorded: 40 (°)
